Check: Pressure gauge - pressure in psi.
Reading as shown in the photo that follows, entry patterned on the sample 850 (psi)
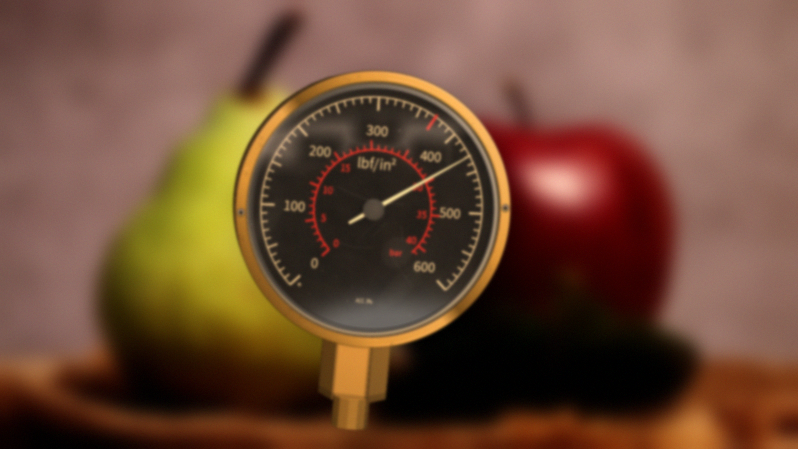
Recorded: 430 (psi)
